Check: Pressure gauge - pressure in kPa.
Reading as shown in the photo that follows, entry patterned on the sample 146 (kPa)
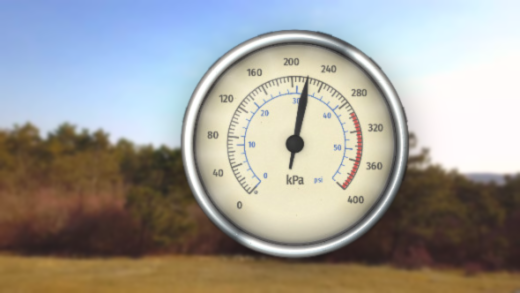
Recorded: 220 (kPa)
